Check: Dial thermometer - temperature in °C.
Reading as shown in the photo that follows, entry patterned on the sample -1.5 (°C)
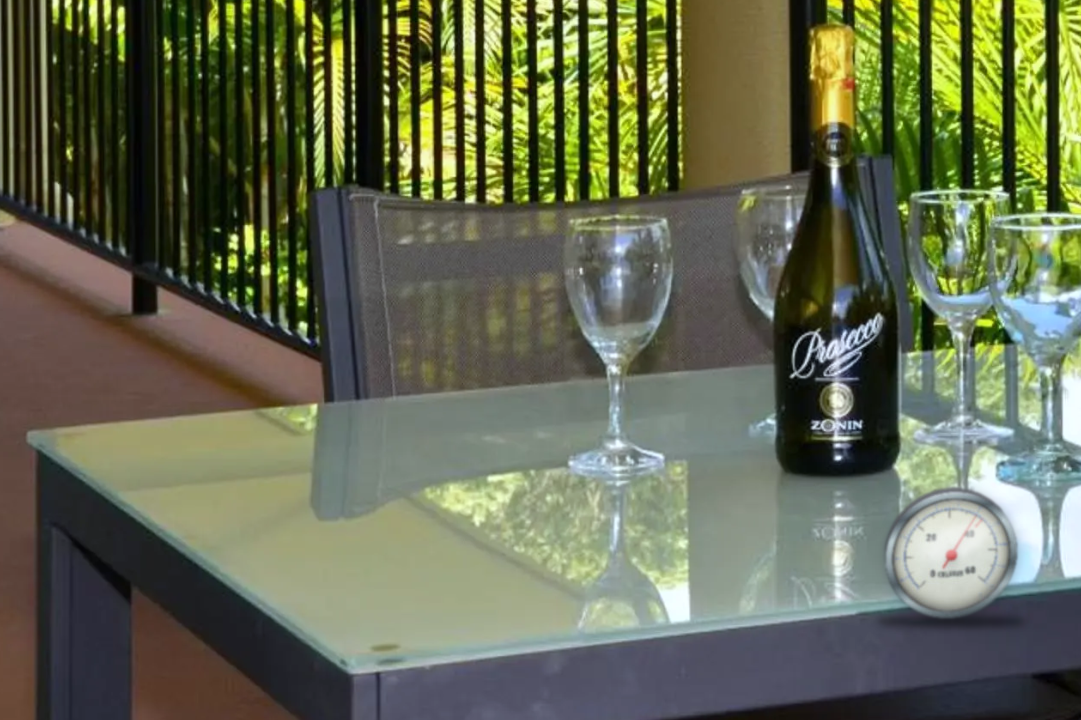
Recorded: 37.5 (°C)
